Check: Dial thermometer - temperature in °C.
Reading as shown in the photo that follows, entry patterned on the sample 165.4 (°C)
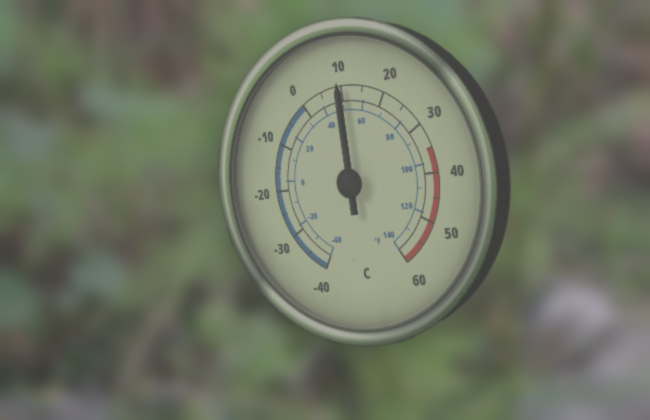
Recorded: 10 (°C)
